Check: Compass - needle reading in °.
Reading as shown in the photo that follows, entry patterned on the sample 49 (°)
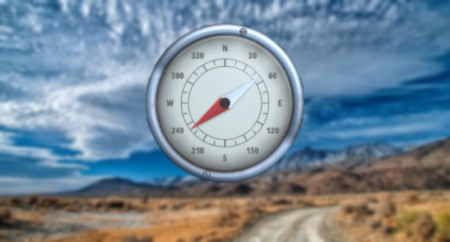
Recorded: 232.5 (°)
